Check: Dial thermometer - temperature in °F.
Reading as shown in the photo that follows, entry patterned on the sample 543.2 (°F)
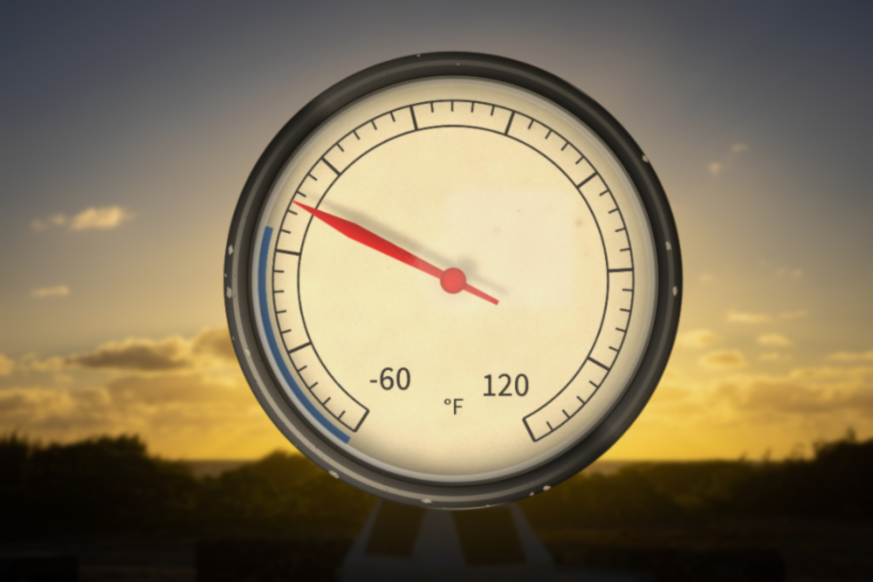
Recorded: -10 (°F)
